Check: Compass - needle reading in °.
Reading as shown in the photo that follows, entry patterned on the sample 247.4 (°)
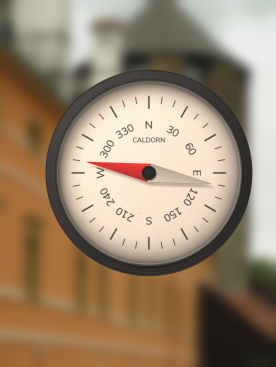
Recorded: 280 (°)
